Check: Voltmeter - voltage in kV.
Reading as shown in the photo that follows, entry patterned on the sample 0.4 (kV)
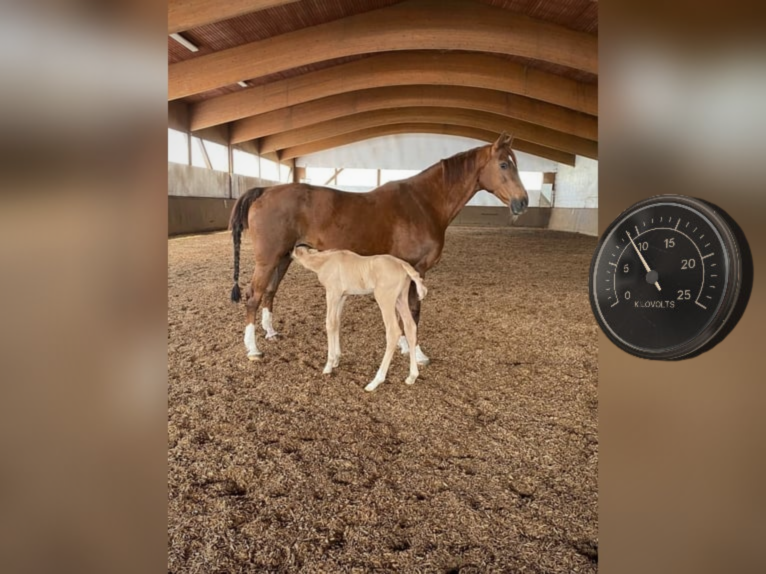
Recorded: 9 (kV)
